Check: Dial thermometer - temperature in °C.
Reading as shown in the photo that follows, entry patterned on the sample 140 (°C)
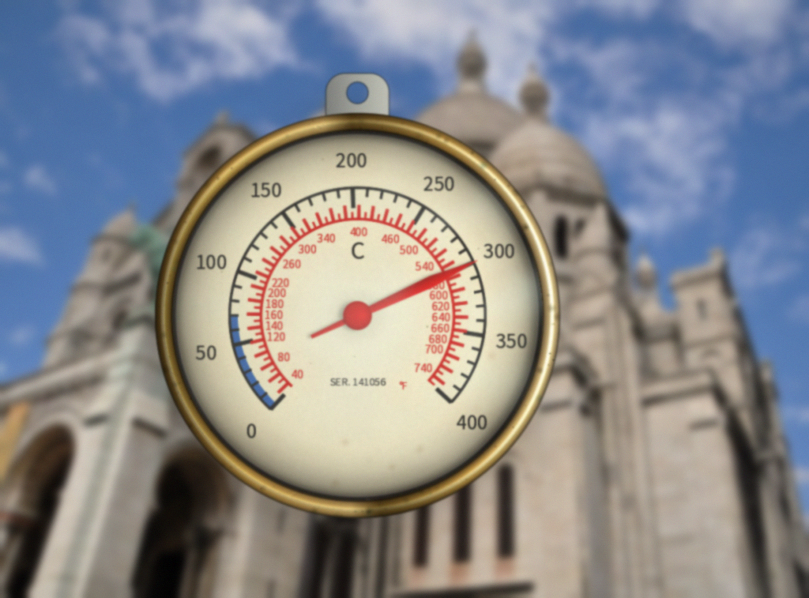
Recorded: 300 (°C)
